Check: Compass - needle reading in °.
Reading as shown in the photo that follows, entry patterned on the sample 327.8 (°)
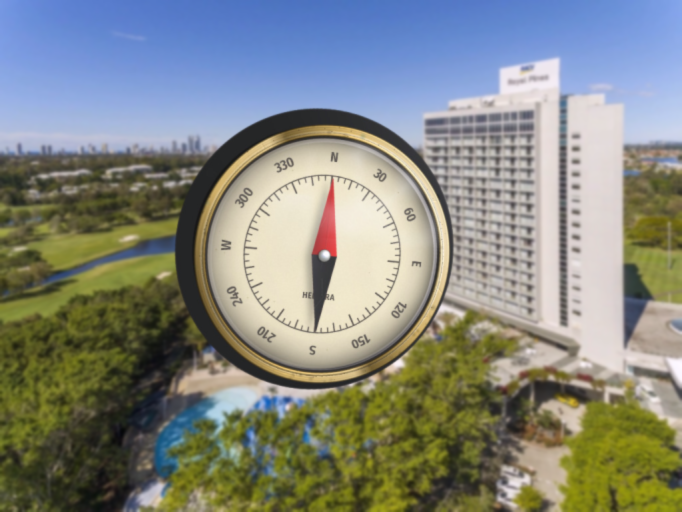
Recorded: 0 (°)
